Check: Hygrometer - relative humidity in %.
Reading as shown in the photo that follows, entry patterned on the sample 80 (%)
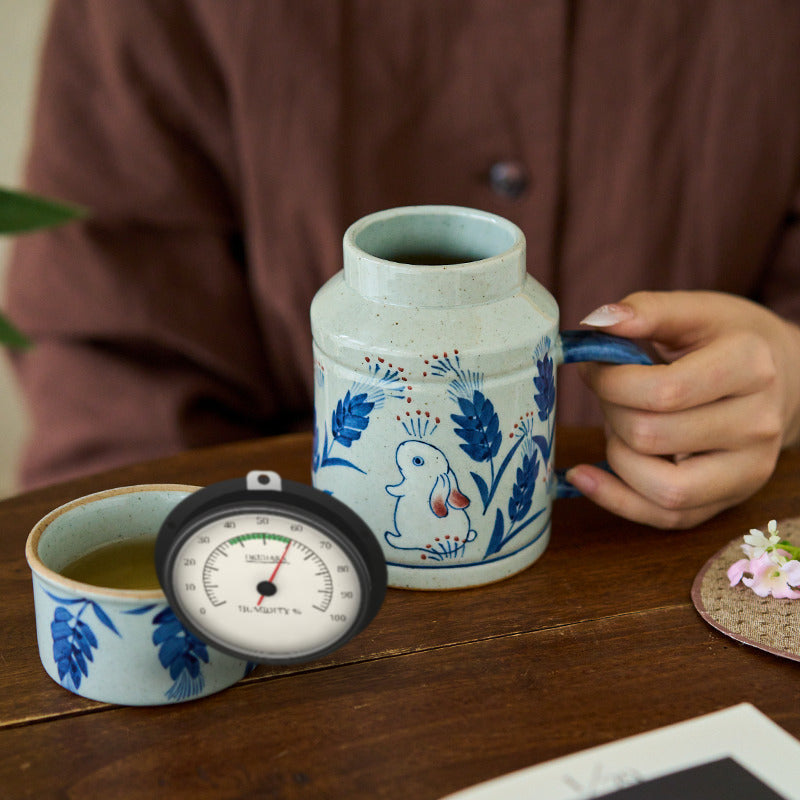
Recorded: 60 (%)
